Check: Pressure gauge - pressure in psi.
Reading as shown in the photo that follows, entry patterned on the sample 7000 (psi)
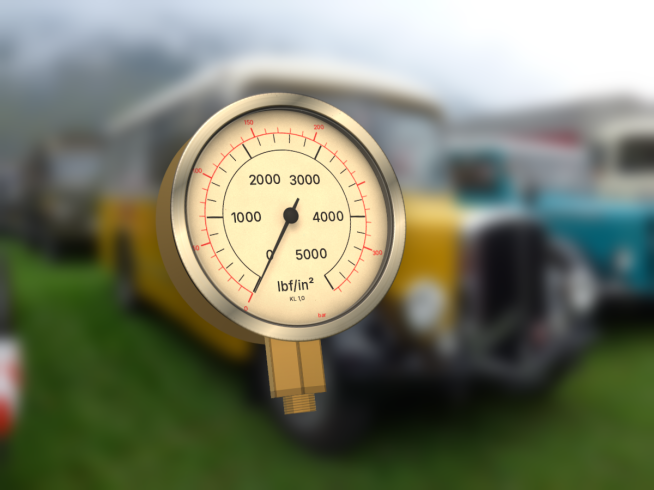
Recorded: 0 (psi)
